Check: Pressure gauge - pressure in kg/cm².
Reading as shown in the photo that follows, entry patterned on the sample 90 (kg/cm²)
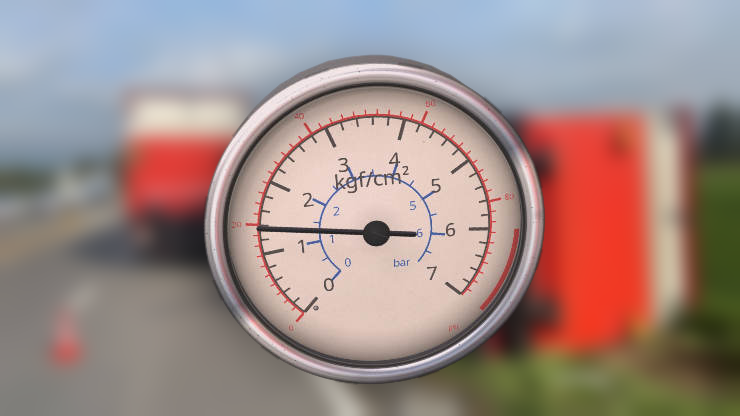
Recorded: 1.4 (kg/cm²)
